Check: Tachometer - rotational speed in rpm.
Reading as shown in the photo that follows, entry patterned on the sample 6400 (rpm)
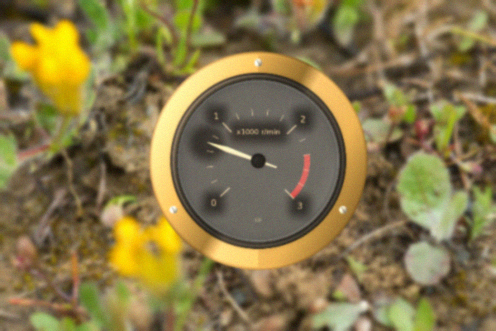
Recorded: 700 (rpm)
